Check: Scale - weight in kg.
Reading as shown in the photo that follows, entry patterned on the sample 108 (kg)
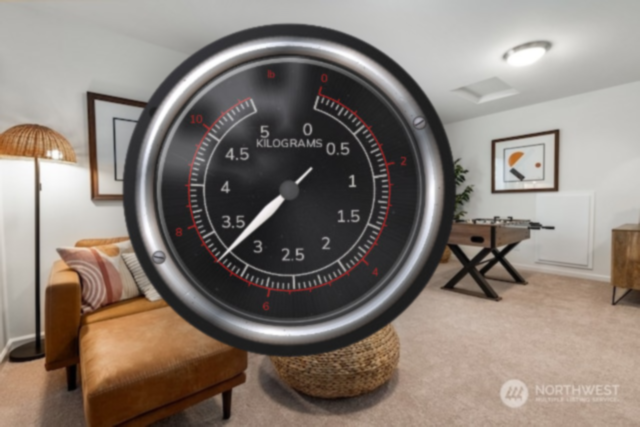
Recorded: 3.25 (kg)
